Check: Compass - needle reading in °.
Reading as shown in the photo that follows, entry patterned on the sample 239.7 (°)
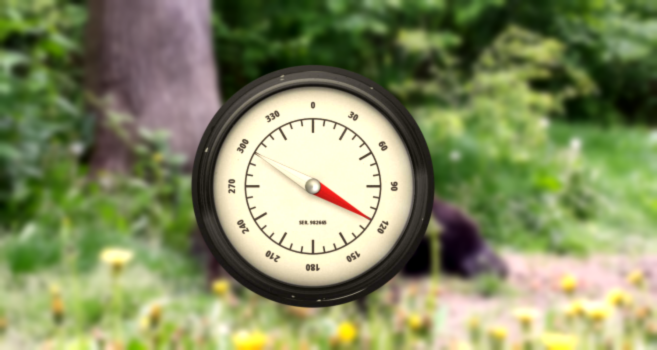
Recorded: 120 (°)
